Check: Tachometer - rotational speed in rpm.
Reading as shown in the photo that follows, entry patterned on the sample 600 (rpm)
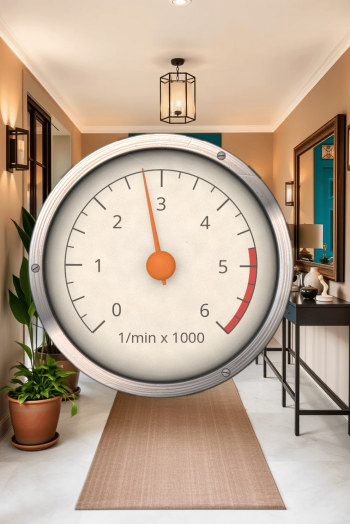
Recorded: 2750 (rpm)
